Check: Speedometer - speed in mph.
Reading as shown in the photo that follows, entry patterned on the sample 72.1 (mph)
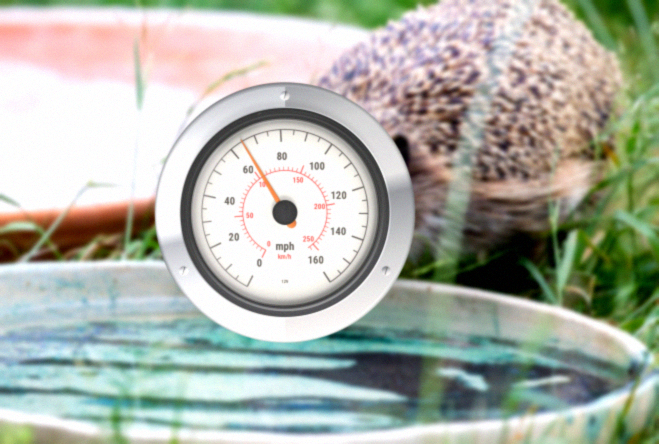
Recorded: 65 (mph)
